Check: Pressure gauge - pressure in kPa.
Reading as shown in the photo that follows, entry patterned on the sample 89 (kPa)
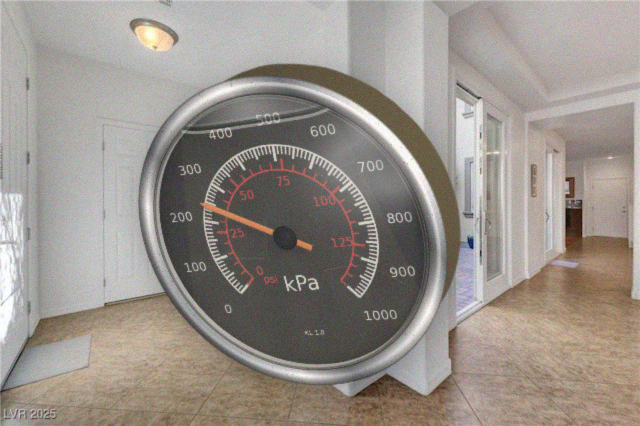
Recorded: 250 (kPa)
